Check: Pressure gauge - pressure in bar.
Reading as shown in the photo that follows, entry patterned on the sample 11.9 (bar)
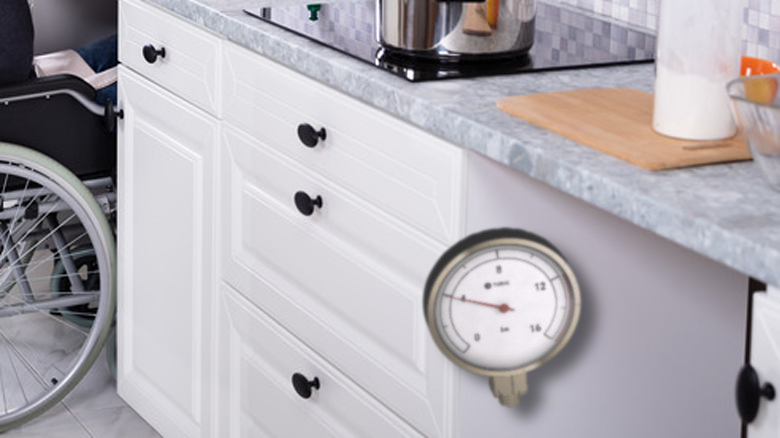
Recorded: 4 (bar)
